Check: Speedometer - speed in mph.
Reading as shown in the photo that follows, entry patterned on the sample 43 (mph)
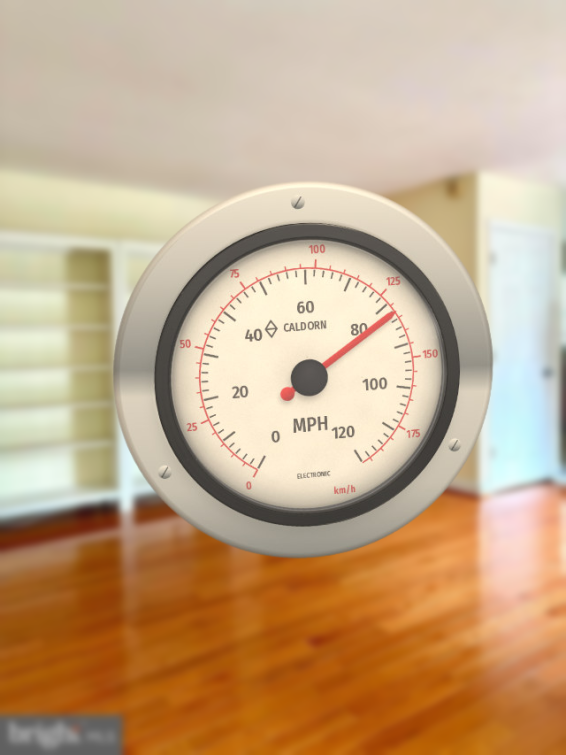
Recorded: 82 (mph)
